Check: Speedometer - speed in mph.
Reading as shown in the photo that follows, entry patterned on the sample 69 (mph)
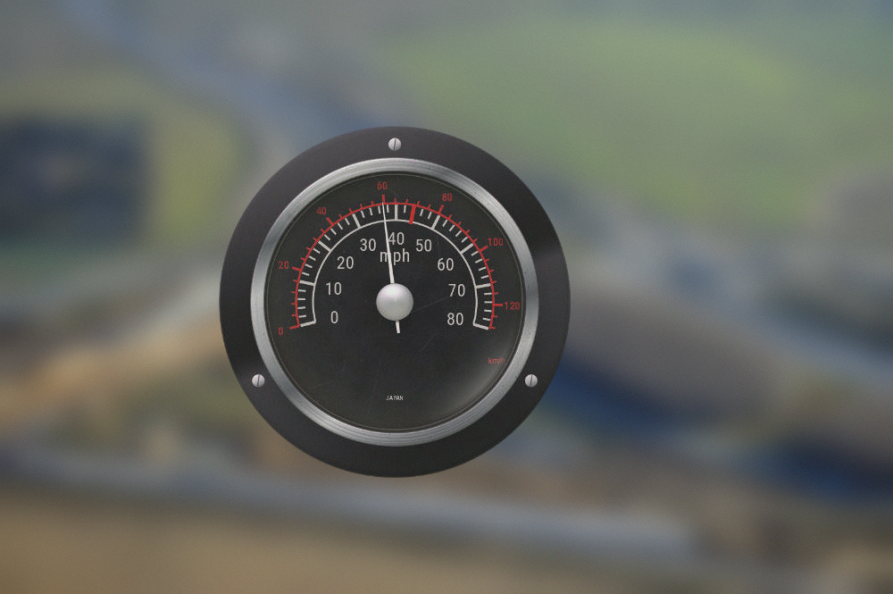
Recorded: 37 (mph)
